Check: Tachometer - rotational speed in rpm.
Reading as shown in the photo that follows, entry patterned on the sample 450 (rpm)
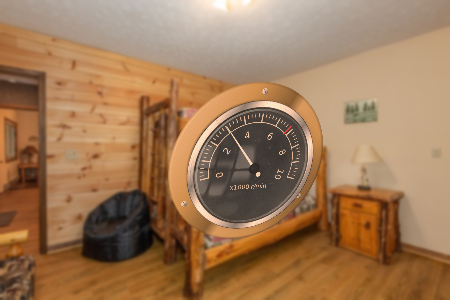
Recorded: 3000 (rpm)
